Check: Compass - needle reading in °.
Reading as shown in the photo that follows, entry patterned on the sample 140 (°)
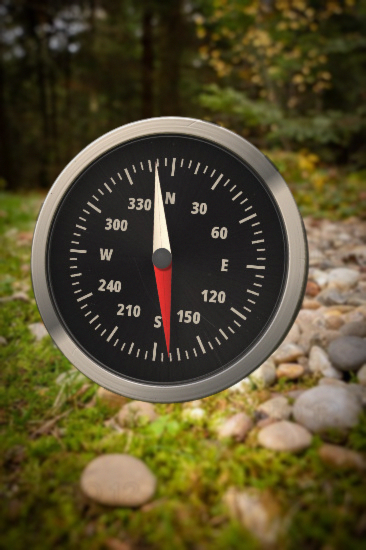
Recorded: 170 (°)
